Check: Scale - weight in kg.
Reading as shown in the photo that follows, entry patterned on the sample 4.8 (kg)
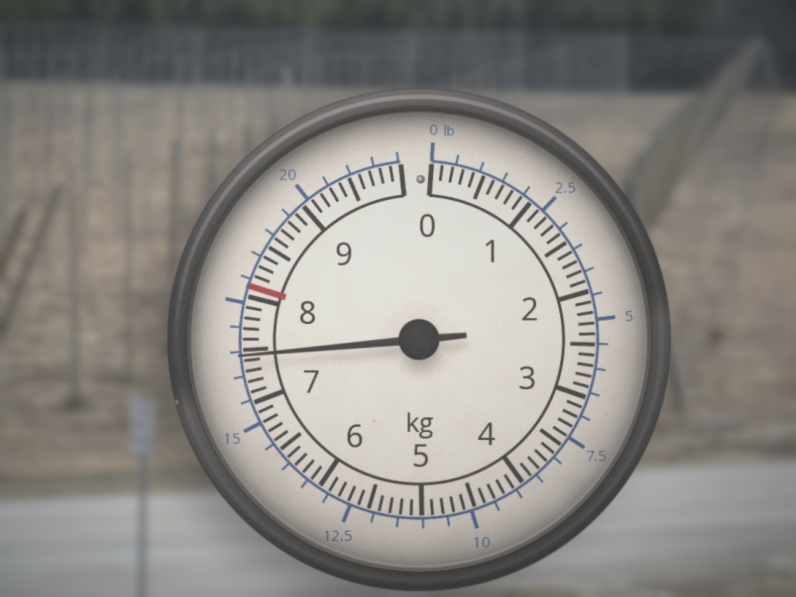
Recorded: 7.45 (kg)
